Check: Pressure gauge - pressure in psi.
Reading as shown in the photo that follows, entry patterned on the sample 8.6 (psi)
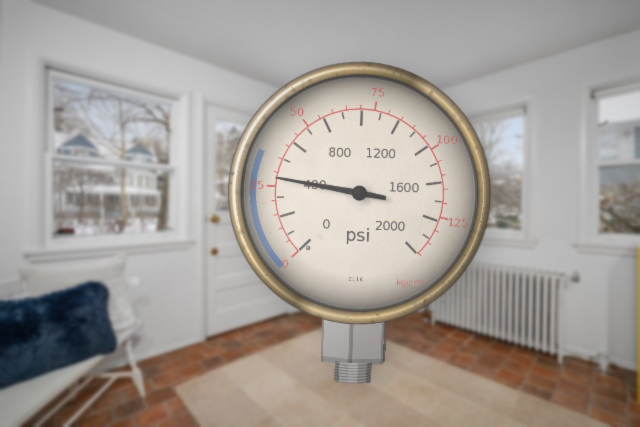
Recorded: 400 (psi)
